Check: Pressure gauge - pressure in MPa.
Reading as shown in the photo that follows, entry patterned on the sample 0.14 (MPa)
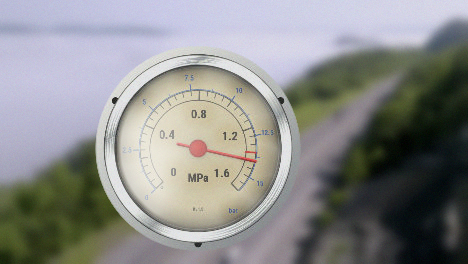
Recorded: 1.4 (MPa)
